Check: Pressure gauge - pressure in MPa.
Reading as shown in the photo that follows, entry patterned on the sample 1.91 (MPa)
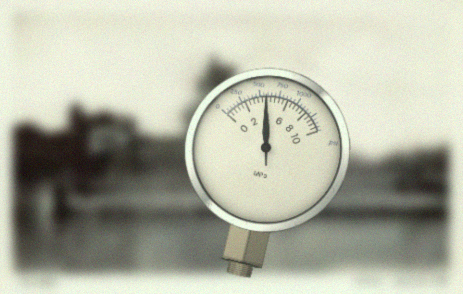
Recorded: 4 (MPa)
